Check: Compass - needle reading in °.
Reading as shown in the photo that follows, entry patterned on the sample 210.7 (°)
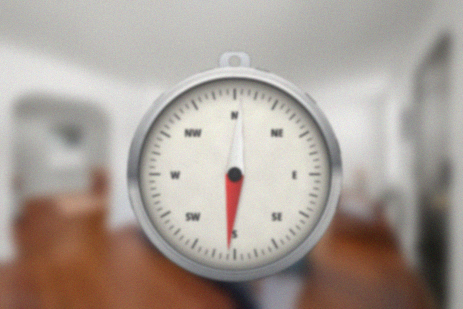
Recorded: 185 (°)
